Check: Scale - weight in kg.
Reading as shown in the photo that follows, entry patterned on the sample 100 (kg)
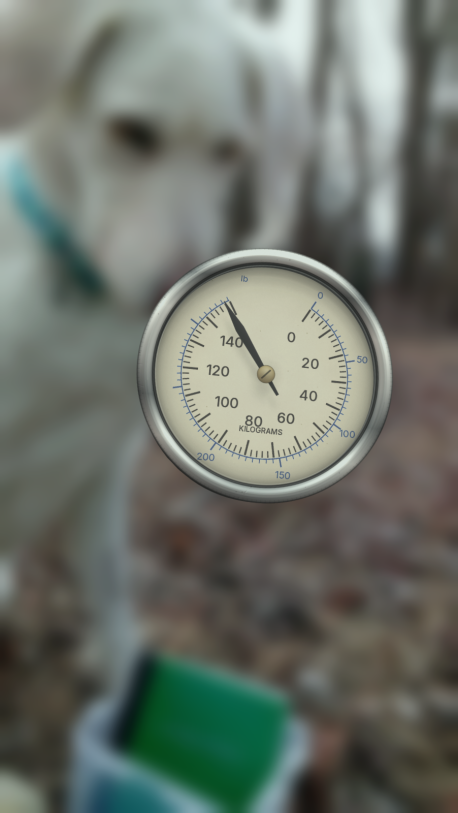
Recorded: 148 (kg)
